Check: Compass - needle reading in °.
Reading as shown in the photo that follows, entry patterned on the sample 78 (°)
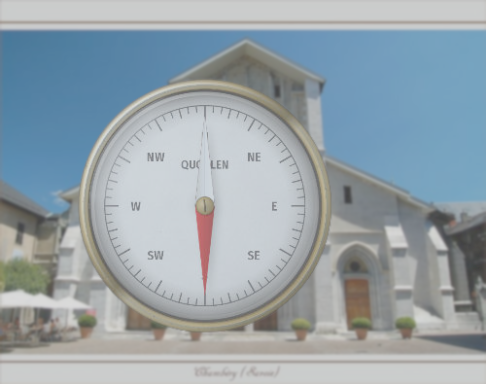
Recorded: 180 (°)
